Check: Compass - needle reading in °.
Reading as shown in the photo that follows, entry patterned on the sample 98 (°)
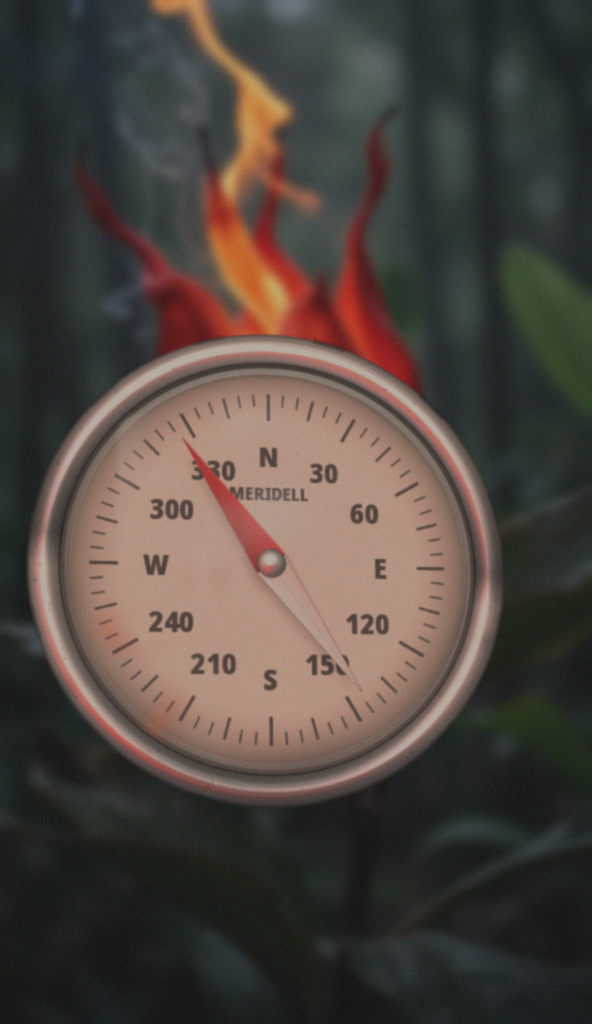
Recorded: 325 (°)
